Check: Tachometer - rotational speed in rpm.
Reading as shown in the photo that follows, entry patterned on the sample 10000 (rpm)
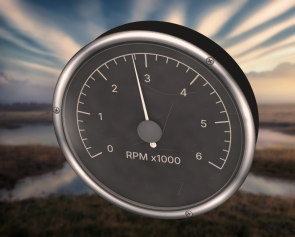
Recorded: 2800 (rpm)
